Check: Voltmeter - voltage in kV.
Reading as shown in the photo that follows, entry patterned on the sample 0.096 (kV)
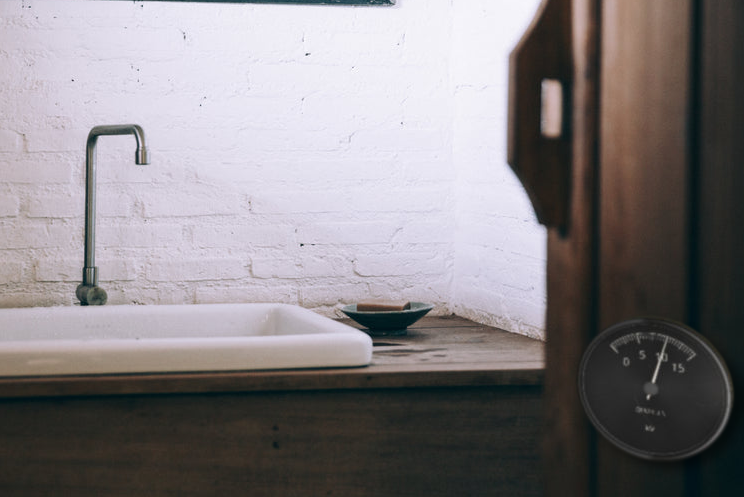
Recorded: 10 (kV)
